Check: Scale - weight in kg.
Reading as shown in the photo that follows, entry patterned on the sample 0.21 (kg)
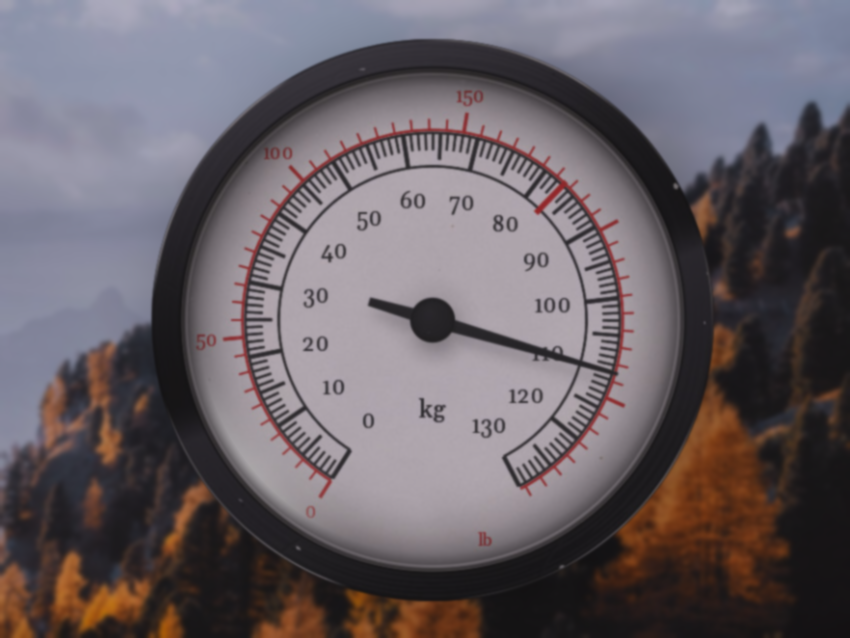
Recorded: 110 (kg)
